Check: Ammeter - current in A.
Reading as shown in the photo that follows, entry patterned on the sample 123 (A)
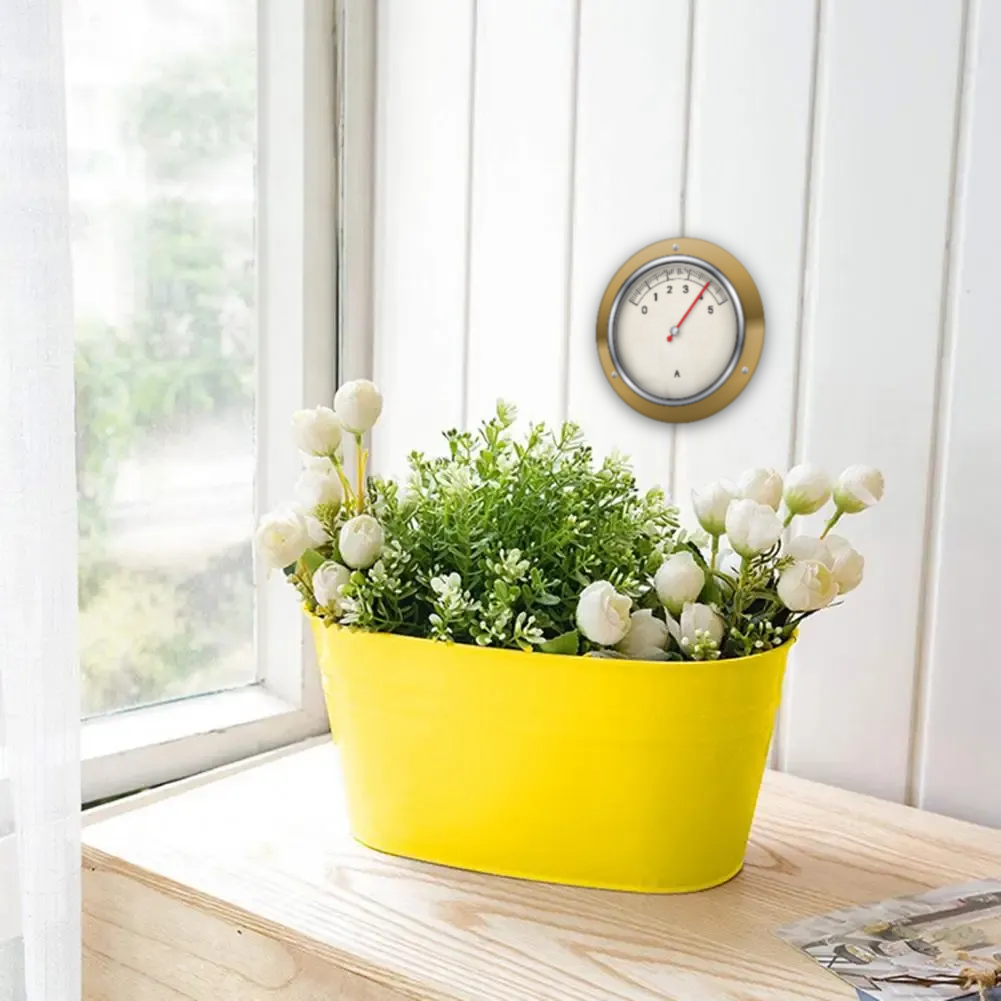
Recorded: 4 (A)
